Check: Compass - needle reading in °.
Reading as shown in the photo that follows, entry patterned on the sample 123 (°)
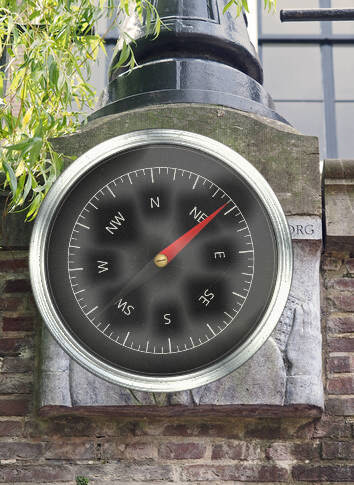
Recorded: 55 (°)
